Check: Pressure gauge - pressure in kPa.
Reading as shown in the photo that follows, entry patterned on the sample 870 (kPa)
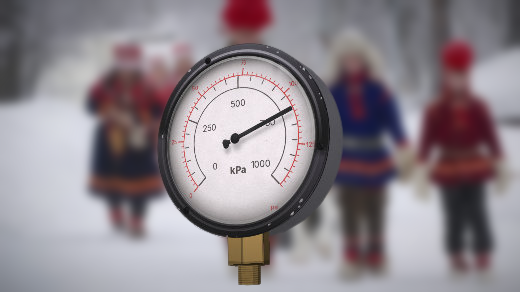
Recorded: 750 (kPa)
